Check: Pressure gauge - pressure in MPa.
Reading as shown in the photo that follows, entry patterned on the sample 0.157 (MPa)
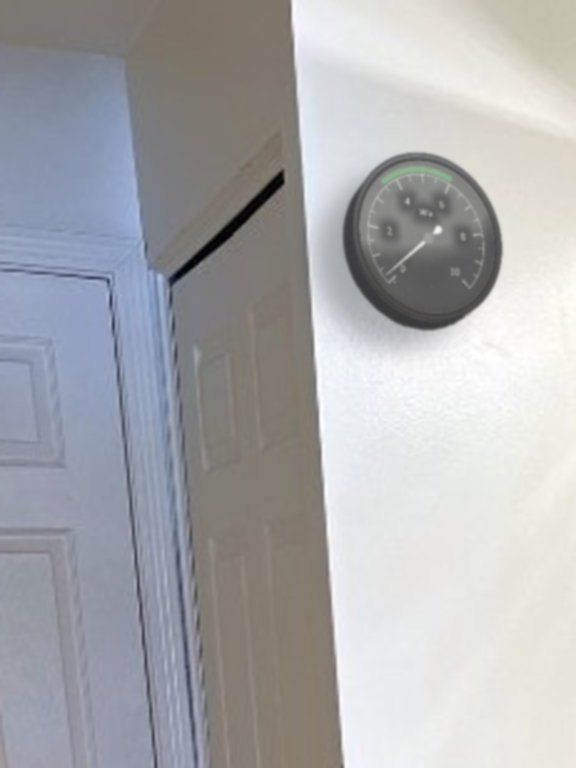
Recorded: 0.25 (MPa)
